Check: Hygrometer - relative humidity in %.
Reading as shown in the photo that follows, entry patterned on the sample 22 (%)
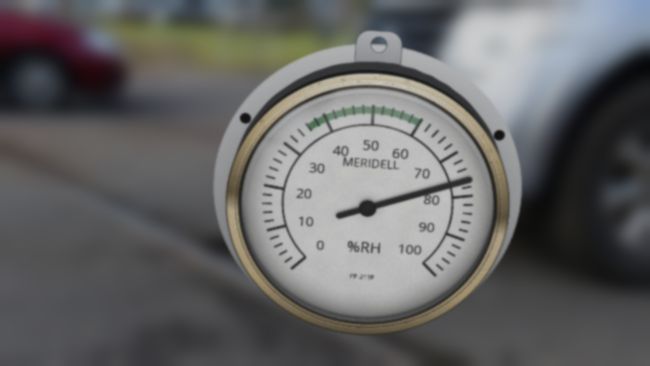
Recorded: 76 (%)
